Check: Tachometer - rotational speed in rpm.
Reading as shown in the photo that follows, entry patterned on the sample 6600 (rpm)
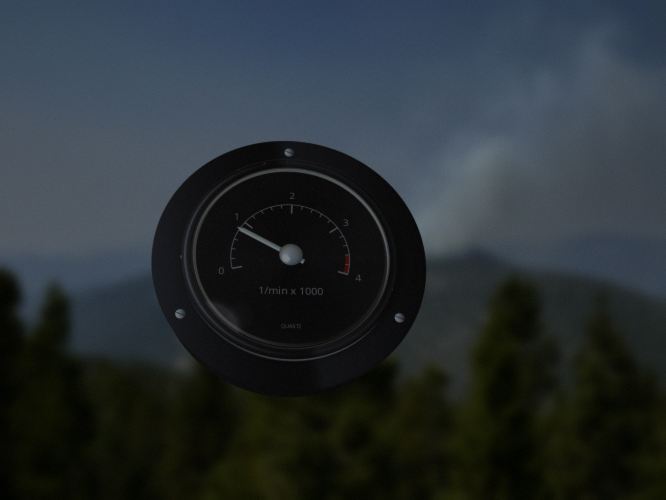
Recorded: 800 (rpm)
